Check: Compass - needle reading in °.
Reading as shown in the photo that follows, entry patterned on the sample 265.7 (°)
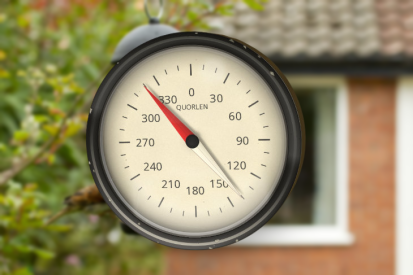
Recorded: 320 (°)
